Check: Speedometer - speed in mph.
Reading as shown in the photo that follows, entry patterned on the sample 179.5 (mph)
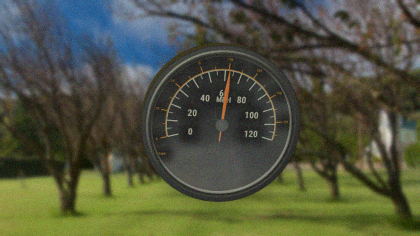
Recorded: 62.5 (mph)
